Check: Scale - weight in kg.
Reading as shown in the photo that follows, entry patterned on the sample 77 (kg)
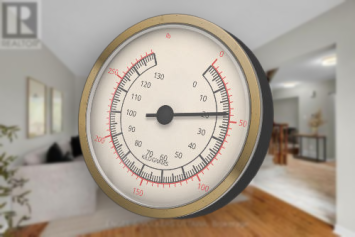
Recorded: 20 (kg)
